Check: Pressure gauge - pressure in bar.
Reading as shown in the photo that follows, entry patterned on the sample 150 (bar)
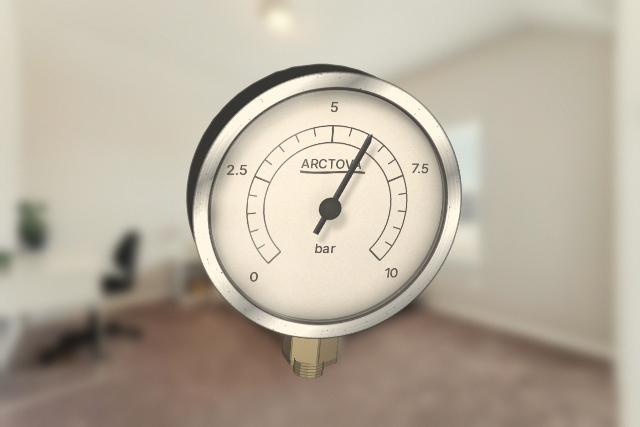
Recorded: 6 (bar)
